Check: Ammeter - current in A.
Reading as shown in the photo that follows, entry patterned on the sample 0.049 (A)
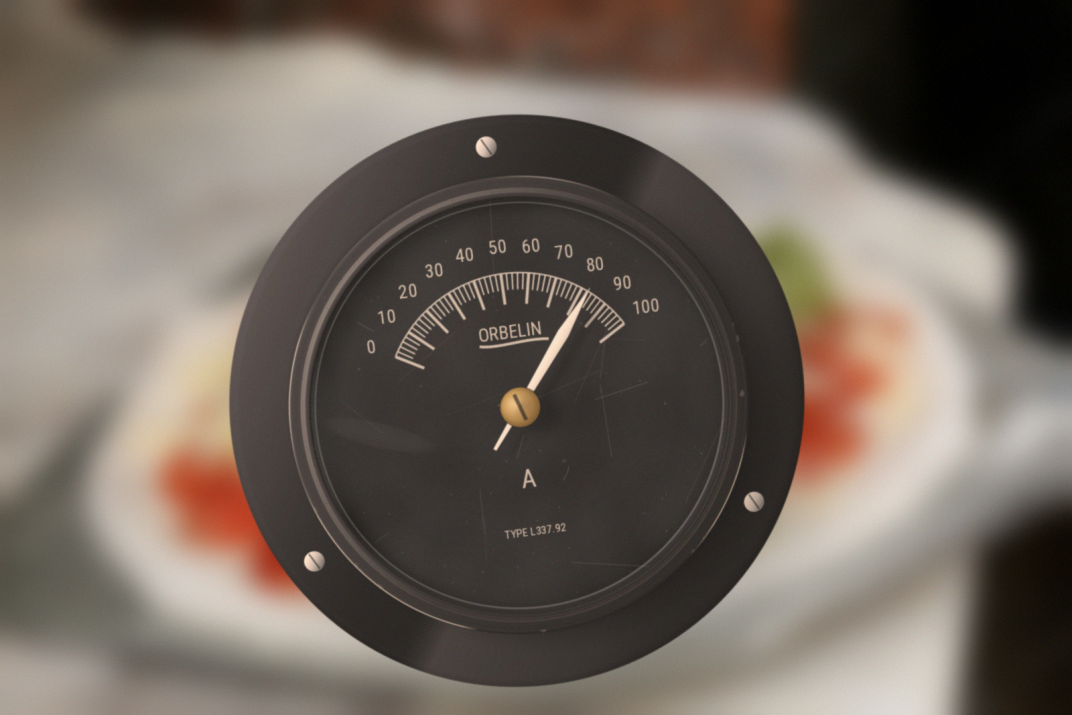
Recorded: 82 (A)
